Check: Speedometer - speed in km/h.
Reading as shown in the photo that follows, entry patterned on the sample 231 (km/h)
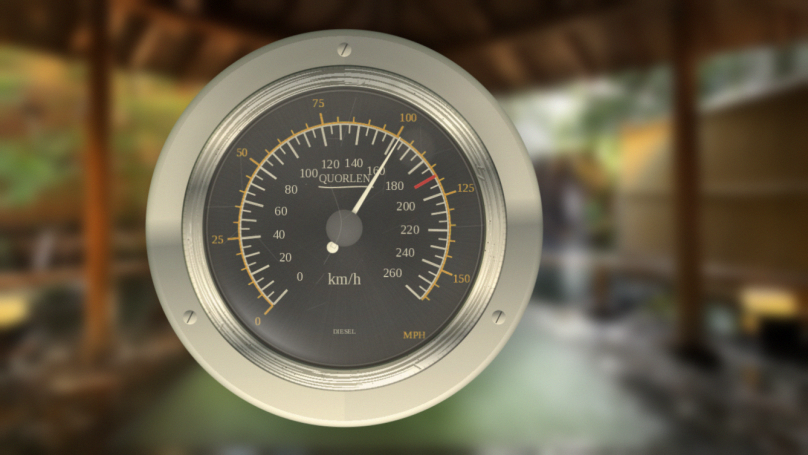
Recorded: 162.5 (km/h)
